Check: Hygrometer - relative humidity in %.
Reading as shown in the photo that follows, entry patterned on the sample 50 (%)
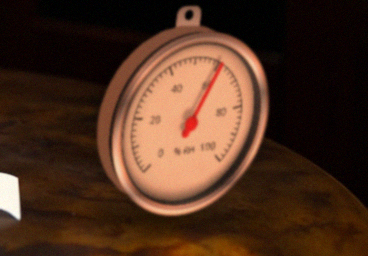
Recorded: 60 (%)
